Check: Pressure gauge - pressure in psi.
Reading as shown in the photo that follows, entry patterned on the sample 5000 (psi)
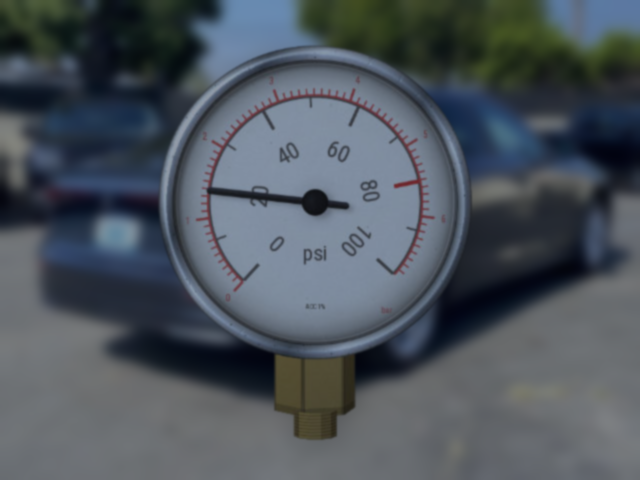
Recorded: 20 (psi)
